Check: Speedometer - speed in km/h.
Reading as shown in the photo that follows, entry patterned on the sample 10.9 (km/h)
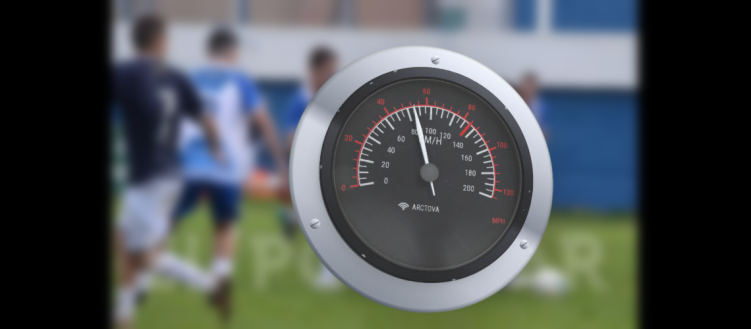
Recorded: 85 (km/h)
